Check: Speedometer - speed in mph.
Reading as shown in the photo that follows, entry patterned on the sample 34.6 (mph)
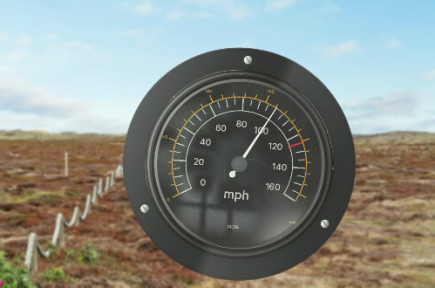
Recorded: 100 (mph)
